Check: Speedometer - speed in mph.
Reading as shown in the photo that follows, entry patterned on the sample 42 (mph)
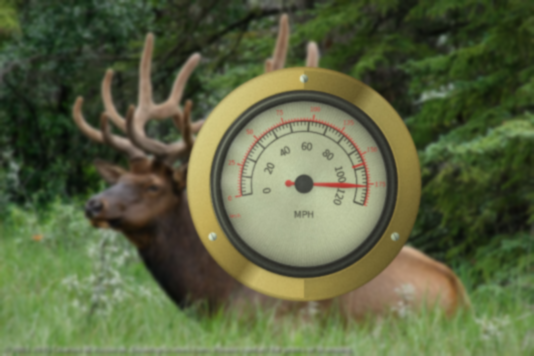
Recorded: 110 (mph)
